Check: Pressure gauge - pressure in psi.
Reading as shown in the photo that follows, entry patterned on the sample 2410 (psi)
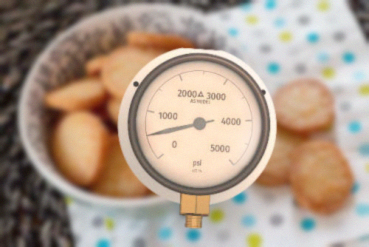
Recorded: 500 (psi)
